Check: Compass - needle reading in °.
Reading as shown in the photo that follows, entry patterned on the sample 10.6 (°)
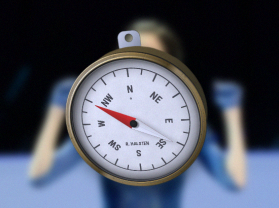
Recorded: 300 (°)
